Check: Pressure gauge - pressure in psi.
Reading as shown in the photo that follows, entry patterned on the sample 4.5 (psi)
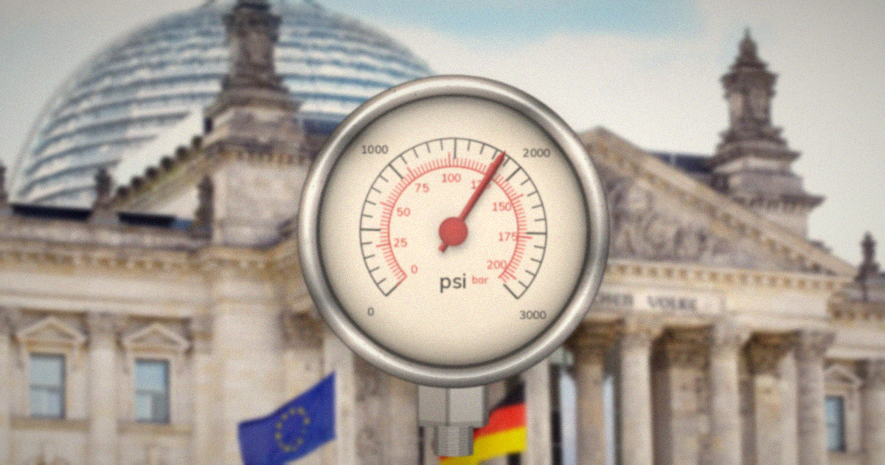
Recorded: 1850 (psi)
